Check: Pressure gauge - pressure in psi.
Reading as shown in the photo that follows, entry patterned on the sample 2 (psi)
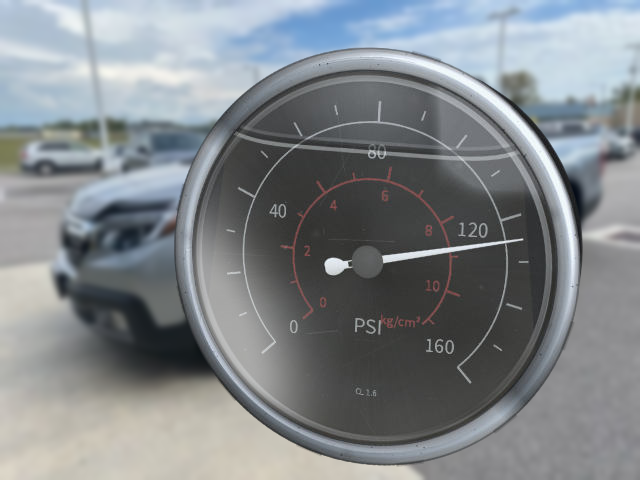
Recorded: 125 (psi)
